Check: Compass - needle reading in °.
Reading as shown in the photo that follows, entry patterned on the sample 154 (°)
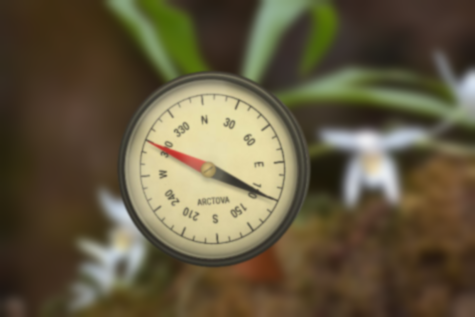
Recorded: 300 (°)
